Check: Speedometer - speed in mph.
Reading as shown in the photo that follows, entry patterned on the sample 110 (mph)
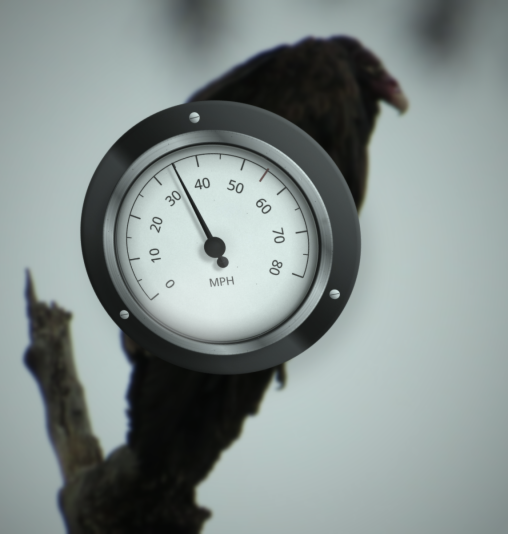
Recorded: 35 (mph)
